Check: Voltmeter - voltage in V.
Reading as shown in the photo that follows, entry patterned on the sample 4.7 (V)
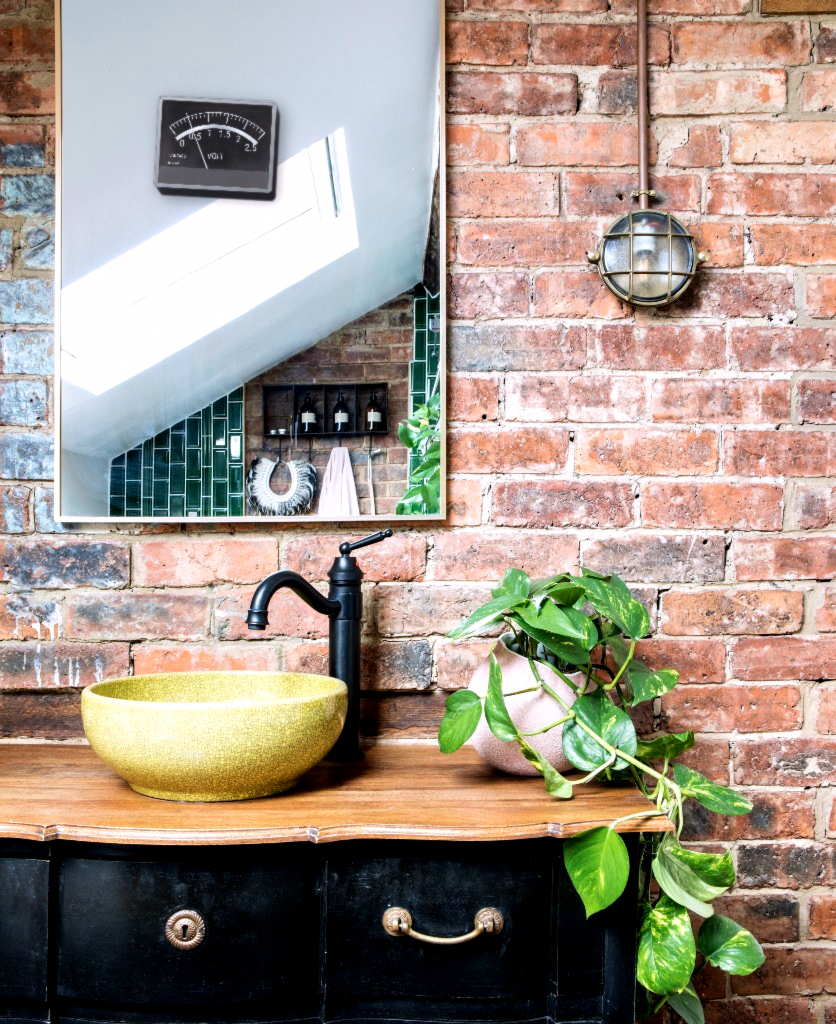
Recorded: 0.5 (V)
